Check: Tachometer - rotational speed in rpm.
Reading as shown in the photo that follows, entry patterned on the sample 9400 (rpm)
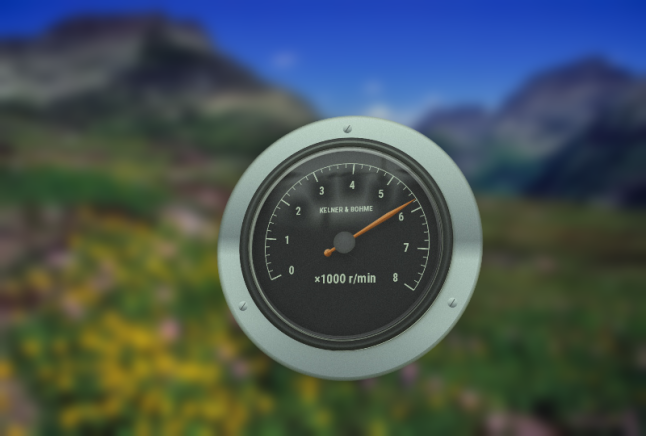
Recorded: 5800 (rpm)
